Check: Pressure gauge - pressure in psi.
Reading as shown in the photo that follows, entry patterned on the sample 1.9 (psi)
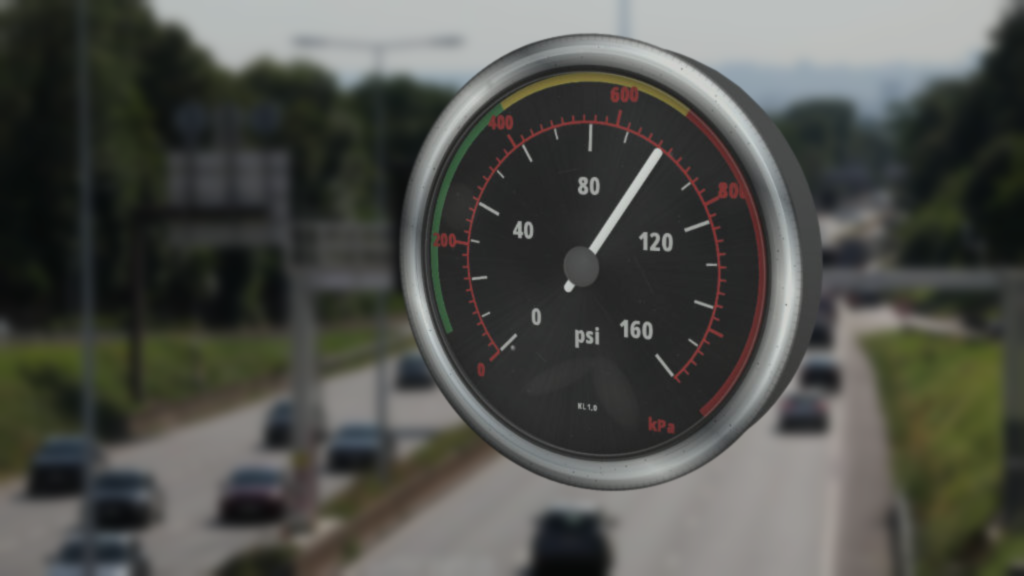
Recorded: 100 (psi)
